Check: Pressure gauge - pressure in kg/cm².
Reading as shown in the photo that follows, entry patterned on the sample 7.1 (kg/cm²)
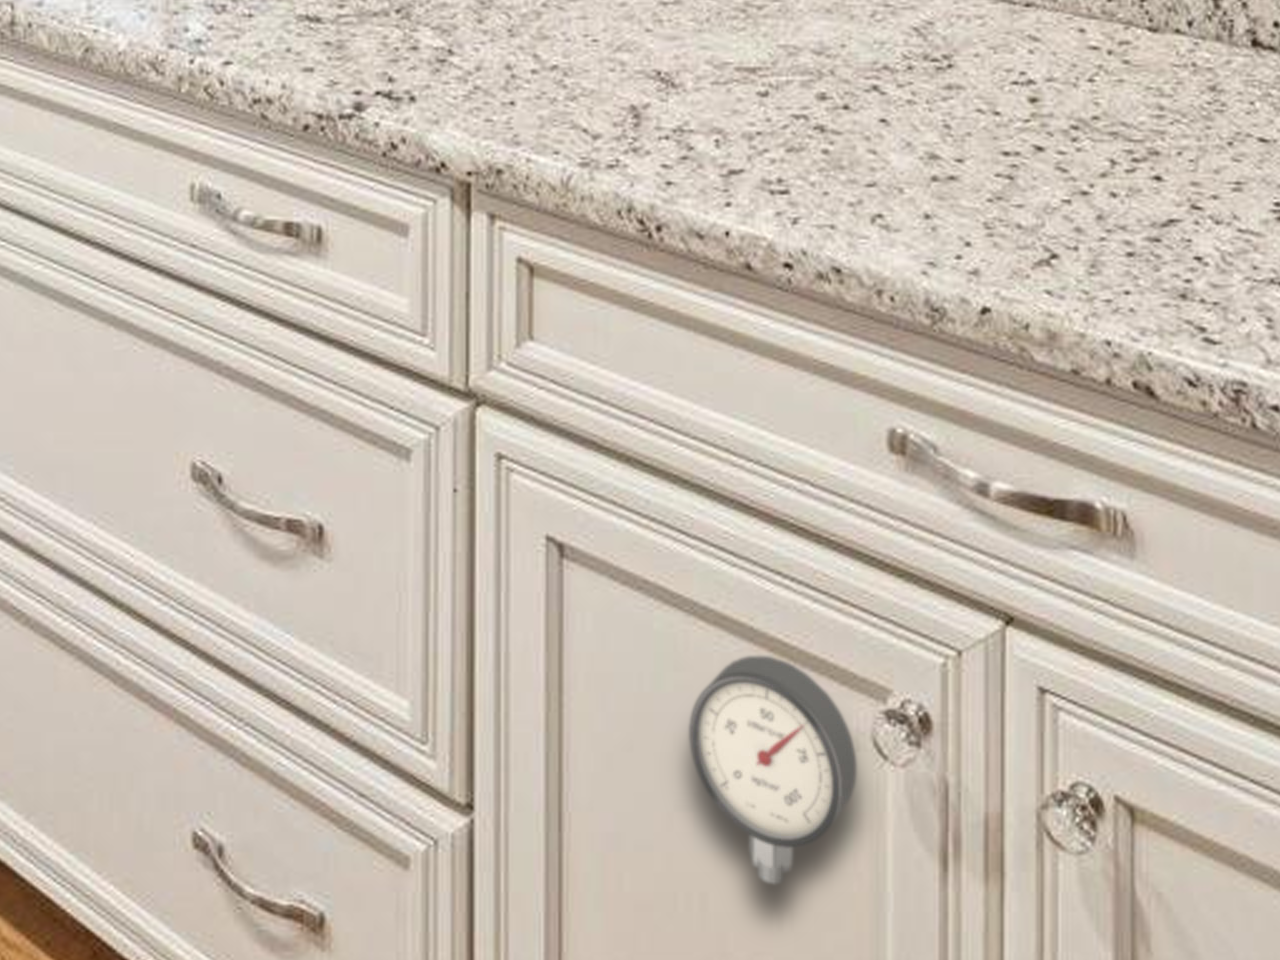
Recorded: 65 (kg/cm²)
